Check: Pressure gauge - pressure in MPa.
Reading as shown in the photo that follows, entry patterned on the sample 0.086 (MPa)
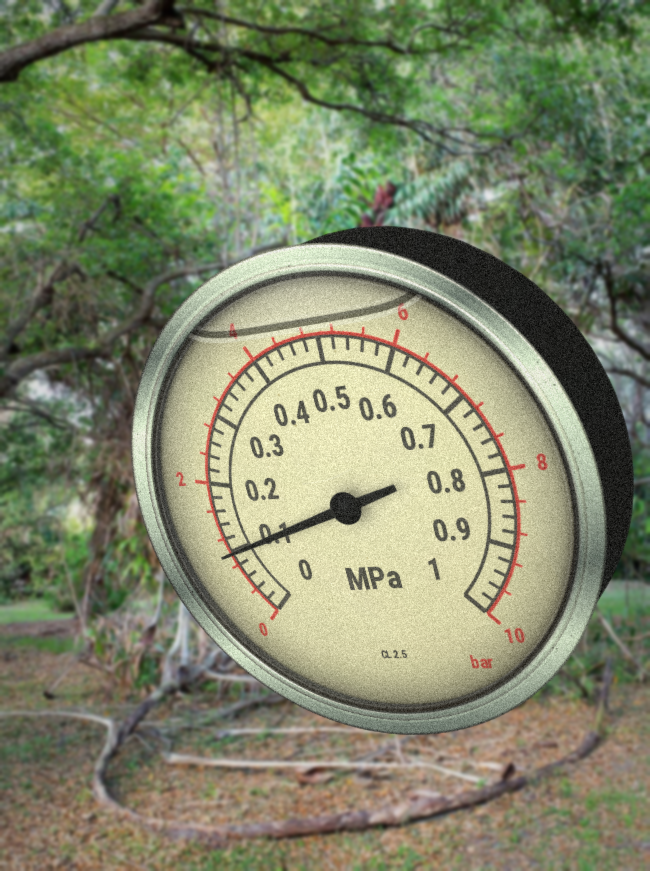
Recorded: 0.1 (MPa)
